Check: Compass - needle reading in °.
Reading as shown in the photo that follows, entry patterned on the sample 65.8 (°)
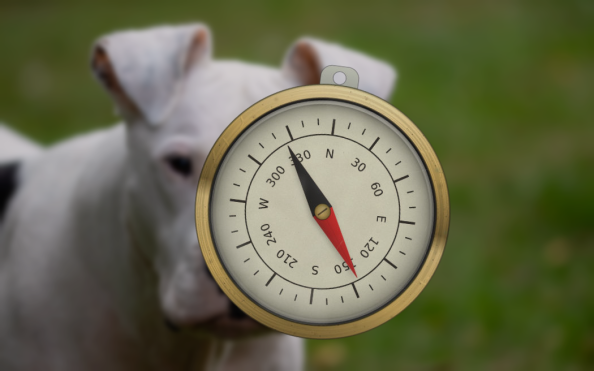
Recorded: 145 (°)
